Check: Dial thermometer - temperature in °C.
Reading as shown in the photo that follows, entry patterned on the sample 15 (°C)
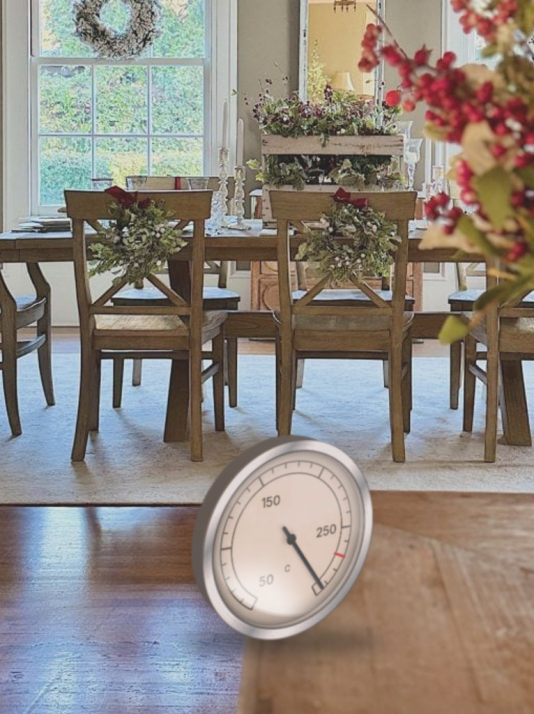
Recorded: 295 (°C)
